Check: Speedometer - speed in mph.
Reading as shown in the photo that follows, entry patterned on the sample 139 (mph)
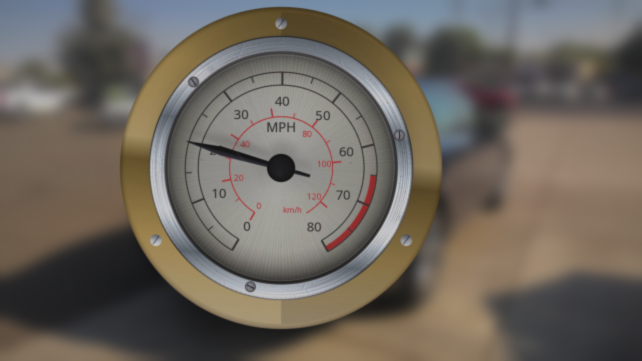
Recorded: 20 (mph)
